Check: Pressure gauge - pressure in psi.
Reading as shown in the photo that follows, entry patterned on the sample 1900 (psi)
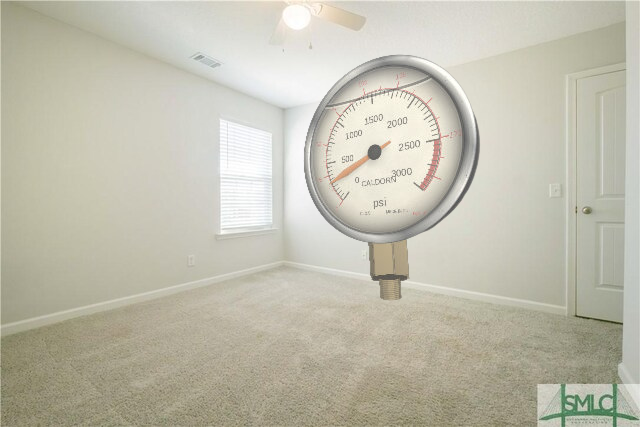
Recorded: 250 (psi)
